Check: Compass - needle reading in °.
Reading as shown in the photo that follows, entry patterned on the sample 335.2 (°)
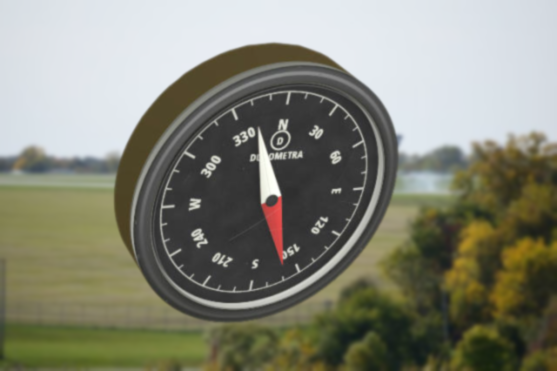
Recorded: 160 (°)
